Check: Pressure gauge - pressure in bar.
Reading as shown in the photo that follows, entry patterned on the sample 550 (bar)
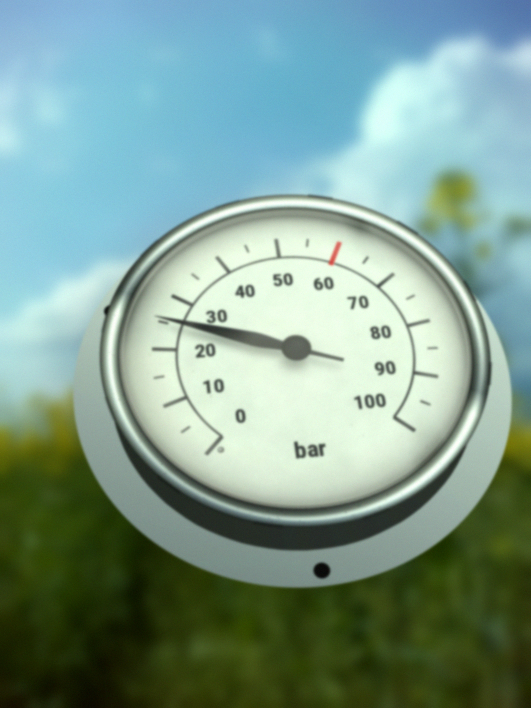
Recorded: 25 (bar)
